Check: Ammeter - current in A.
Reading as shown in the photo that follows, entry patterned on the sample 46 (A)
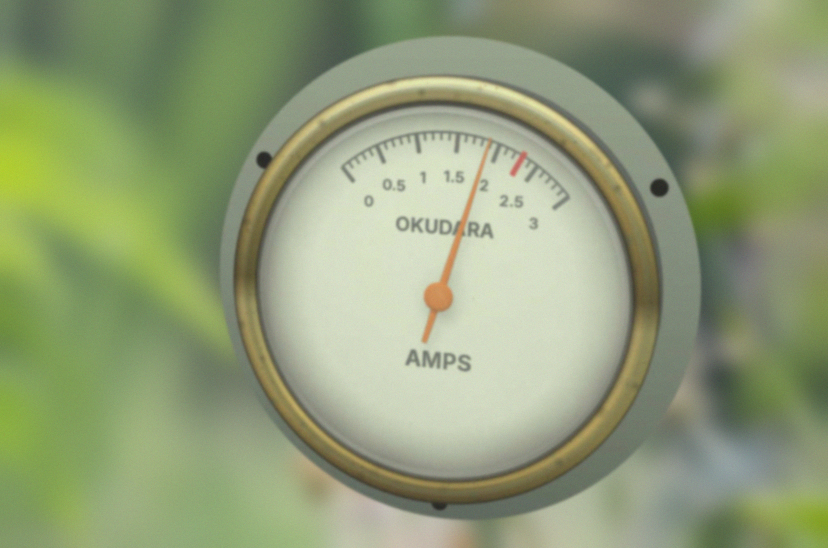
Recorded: 1.9 (A)
